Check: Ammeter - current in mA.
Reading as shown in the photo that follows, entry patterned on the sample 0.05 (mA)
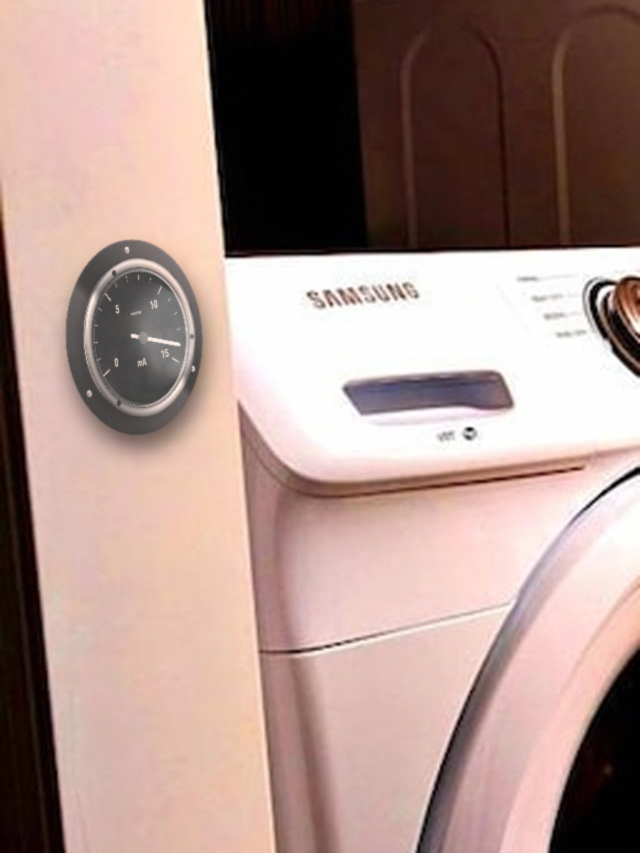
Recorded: 14 (mA)
